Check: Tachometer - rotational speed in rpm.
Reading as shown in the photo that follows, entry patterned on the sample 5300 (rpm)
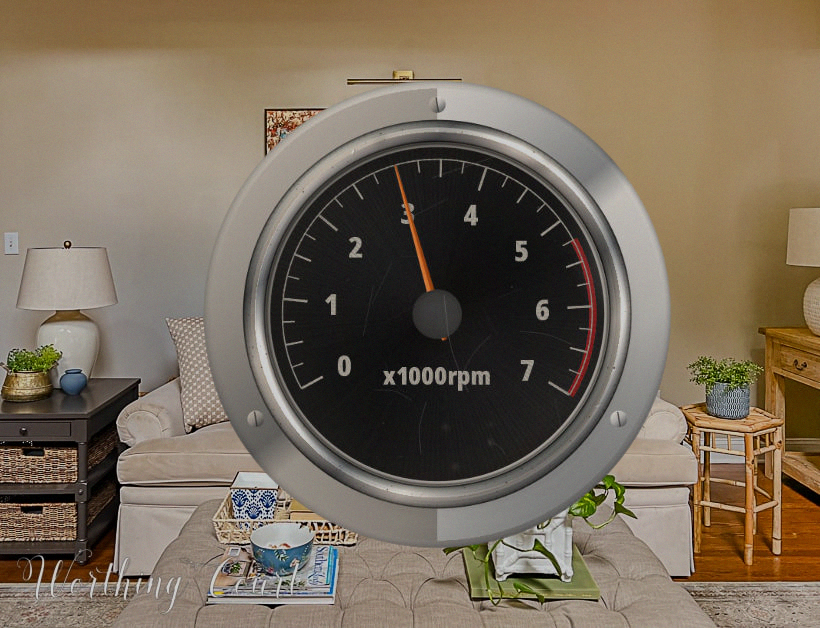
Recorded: 3000 (rpm)
